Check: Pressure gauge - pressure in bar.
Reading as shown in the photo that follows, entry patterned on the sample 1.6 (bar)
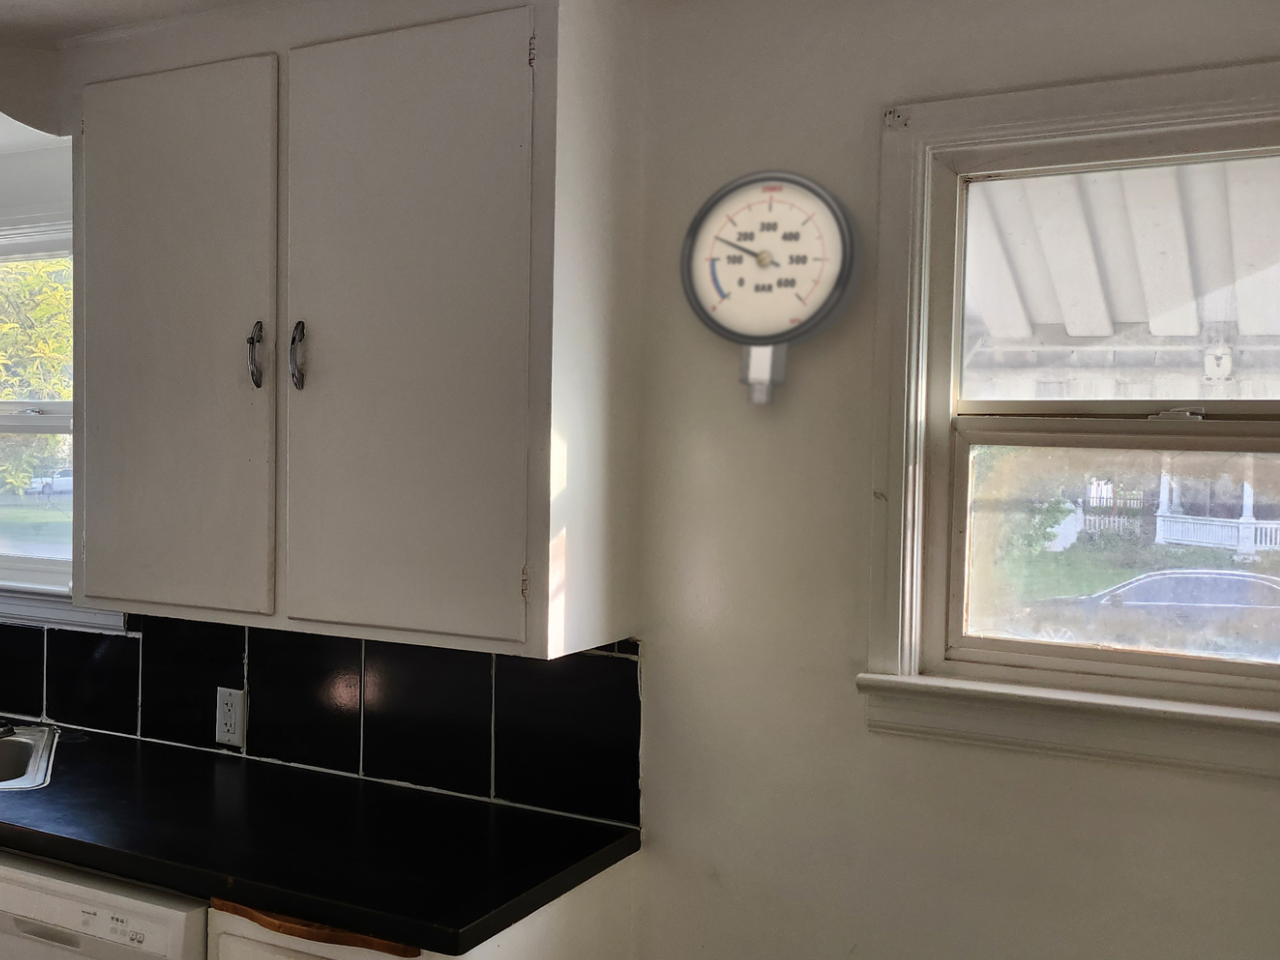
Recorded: 150 (bar)
